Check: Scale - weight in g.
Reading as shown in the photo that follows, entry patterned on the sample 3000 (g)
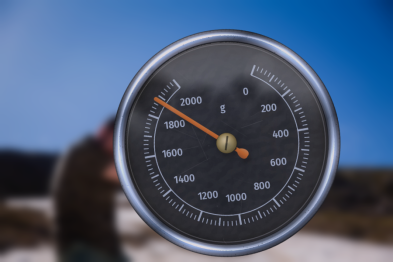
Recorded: 1880 (g)
